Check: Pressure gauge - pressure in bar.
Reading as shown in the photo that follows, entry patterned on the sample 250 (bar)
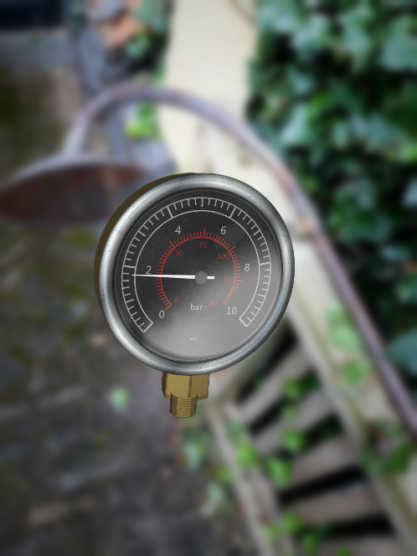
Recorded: 1.8 (bar)
